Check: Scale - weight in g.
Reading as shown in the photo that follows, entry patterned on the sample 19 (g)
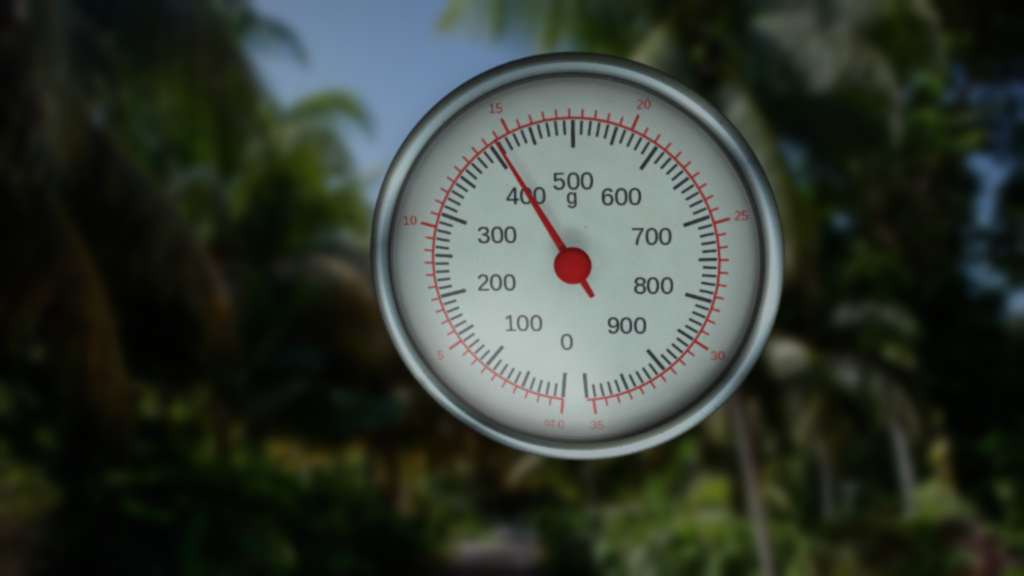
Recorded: 410 (g)
